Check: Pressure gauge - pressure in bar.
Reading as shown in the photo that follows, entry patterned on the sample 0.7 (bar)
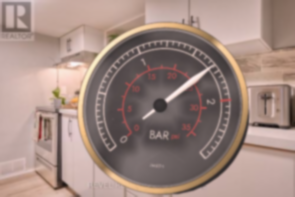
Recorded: 1.7 (bar)
